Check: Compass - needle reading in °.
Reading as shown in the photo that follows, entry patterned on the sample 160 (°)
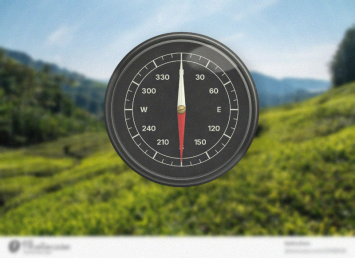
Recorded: 180 (°)
